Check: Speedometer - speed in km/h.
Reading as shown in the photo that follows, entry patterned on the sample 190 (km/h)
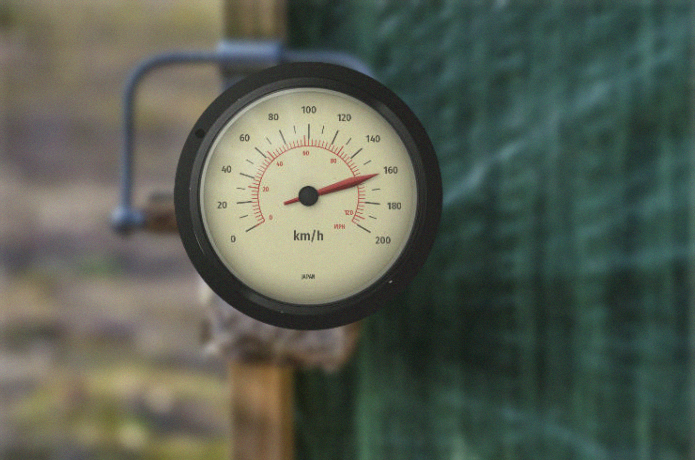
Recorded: 160 (km/h)
